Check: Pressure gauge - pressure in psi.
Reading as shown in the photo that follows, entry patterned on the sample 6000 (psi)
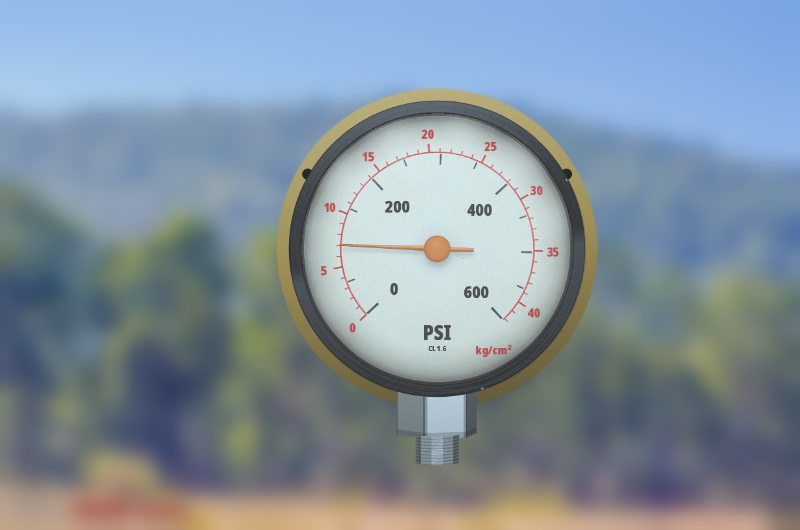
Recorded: 100 (psi)
